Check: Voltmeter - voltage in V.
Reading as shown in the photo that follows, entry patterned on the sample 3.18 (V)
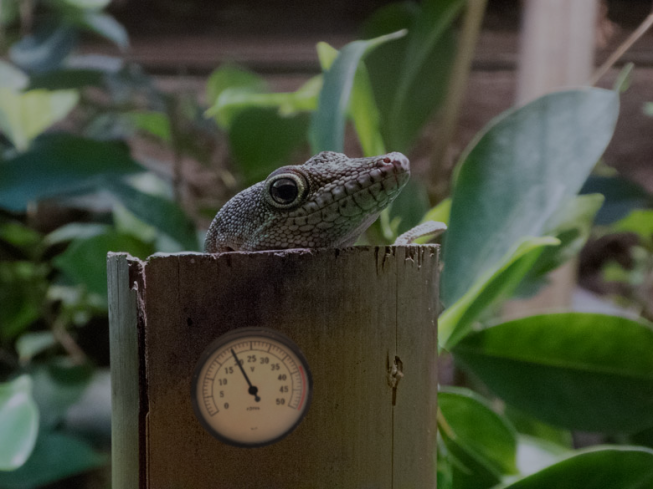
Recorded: 20 (V)
